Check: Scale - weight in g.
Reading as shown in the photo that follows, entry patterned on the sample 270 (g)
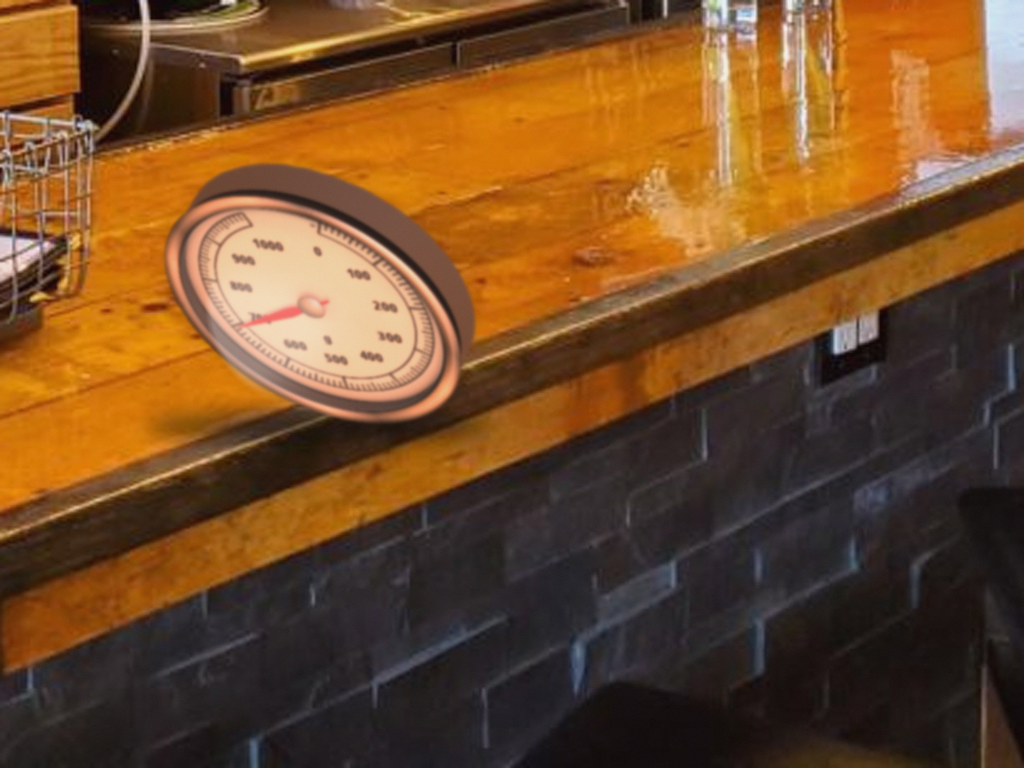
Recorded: 700 (g)
